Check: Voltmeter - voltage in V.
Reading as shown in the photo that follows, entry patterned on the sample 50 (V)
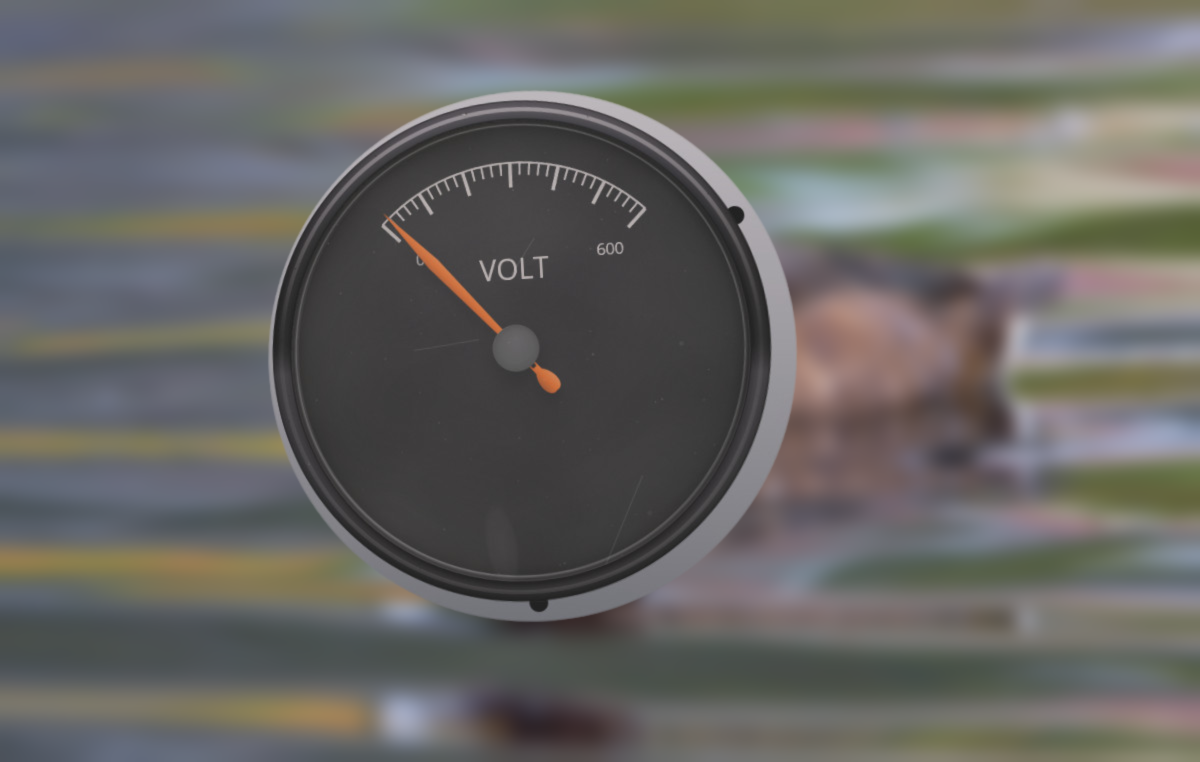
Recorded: 20 (V)
